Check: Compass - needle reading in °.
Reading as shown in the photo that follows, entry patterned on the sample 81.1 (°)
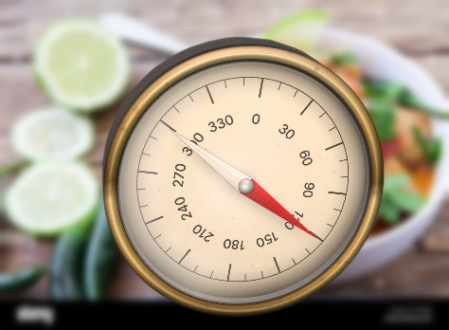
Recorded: 120 (°)
